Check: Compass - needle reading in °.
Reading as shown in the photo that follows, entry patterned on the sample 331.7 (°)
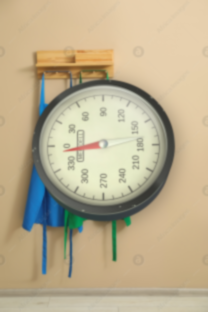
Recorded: 350 (°)
